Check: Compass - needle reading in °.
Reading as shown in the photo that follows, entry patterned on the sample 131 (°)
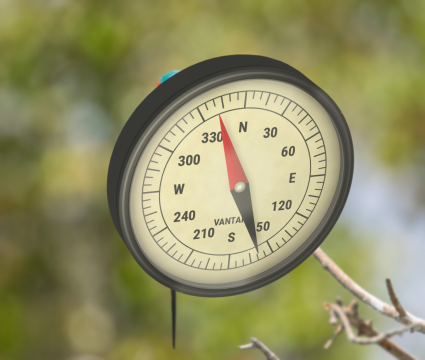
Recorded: 340 (°)
